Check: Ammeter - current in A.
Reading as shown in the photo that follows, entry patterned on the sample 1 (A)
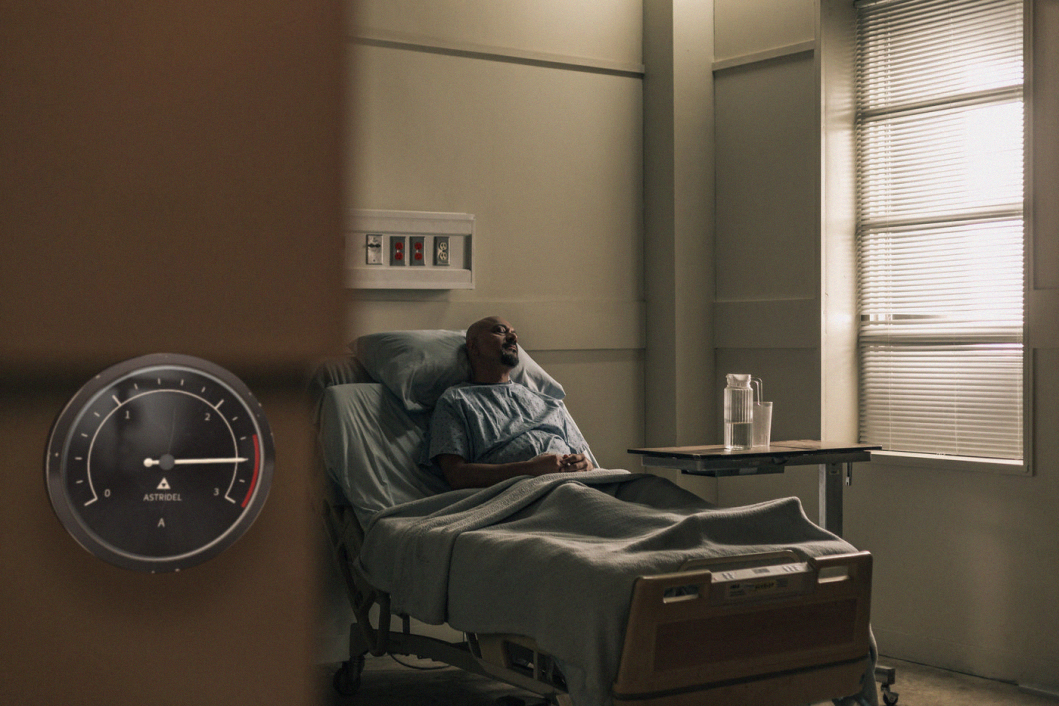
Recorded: 2.6 (A)
